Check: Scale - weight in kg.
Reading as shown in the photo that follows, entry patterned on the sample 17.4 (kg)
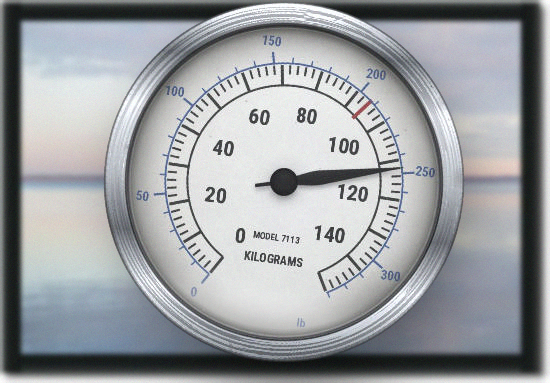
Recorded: 112 (kg)
